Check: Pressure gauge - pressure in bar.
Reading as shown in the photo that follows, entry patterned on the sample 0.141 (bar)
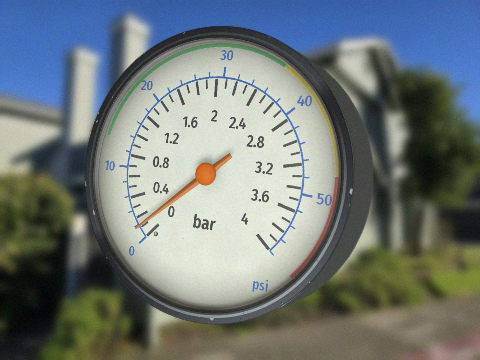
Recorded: 0.1 (bar)
